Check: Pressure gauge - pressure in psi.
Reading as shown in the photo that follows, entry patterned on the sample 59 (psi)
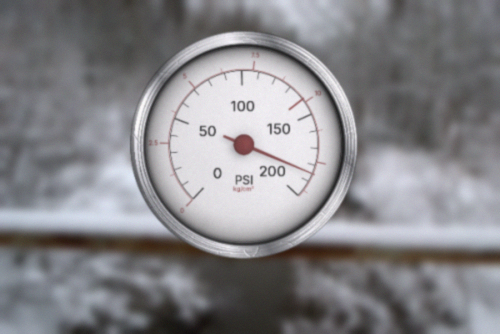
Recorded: 185 (psi)
